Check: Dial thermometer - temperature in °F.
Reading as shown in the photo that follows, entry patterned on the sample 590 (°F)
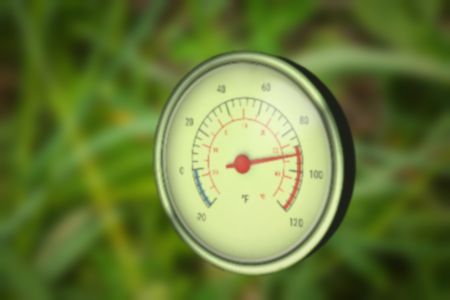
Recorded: 92 (°F)
